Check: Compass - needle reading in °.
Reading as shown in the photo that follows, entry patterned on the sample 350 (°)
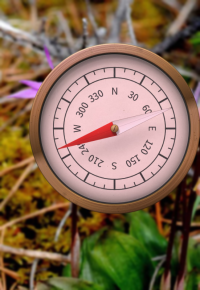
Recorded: 250 (°)
